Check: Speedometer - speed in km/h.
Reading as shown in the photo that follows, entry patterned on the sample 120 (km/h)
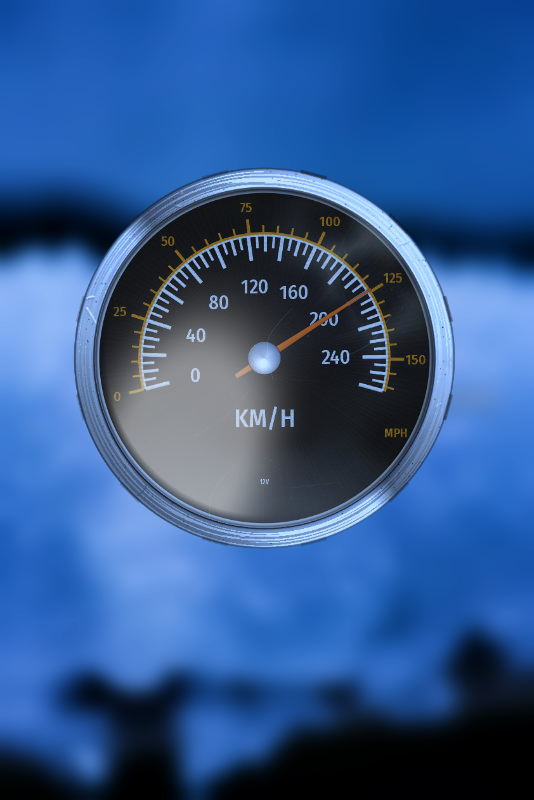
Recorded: 200 (km/h)
